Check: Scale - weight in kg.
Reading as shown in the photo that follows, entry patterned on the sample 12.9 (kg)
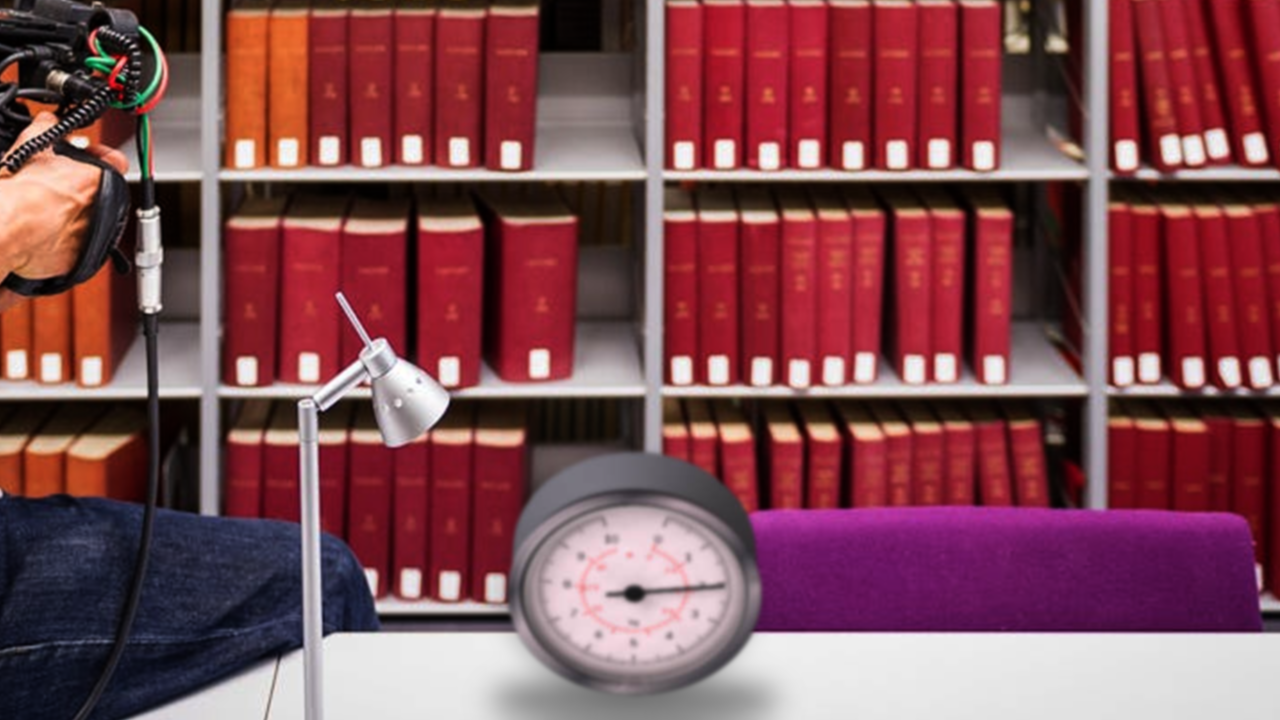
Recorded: 2 (kg)
